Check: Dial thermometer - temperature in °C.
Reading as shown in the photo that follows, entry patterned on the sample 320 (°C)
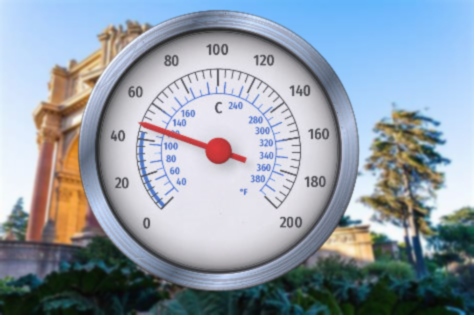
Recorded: 48 (°C)
